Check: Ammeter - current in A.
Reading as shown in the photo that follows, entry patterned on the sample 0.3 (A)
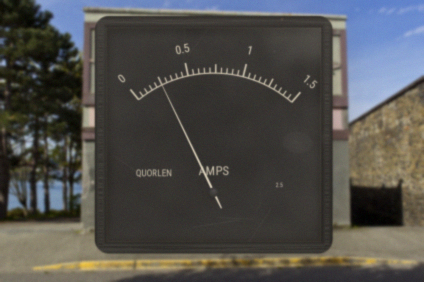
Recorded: 0.25 (A)
